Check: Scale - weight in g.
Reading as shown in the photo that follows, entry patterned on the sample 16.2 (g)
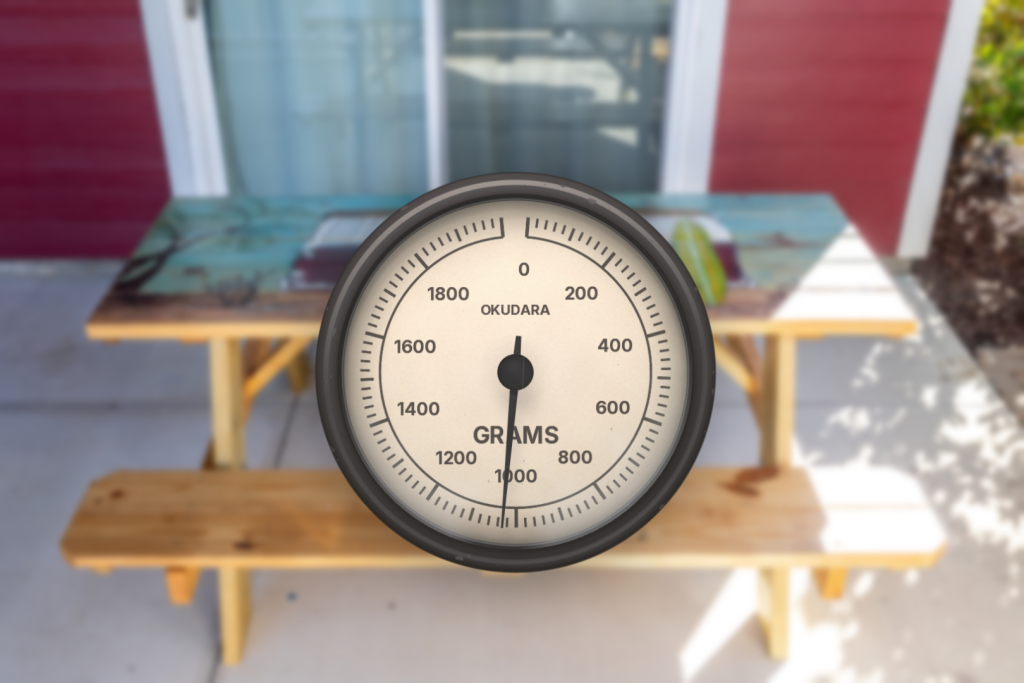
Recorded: 1030 (g)
